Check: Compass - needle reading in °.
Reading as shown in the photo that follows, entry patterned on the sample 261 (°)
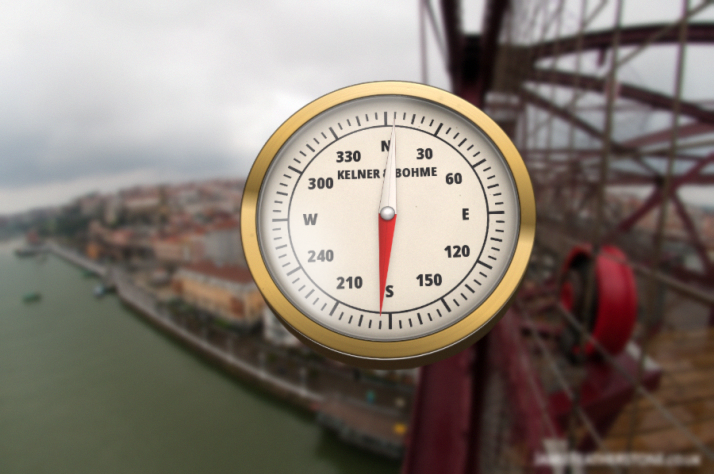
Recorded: 185 (°)
